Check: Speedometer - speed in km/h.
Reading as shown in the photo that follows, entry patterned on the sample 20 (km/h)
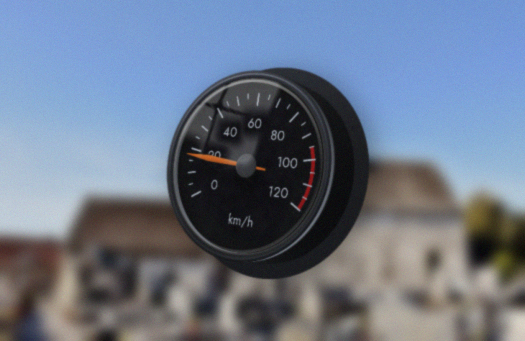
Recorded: 17.5 (km/h)
